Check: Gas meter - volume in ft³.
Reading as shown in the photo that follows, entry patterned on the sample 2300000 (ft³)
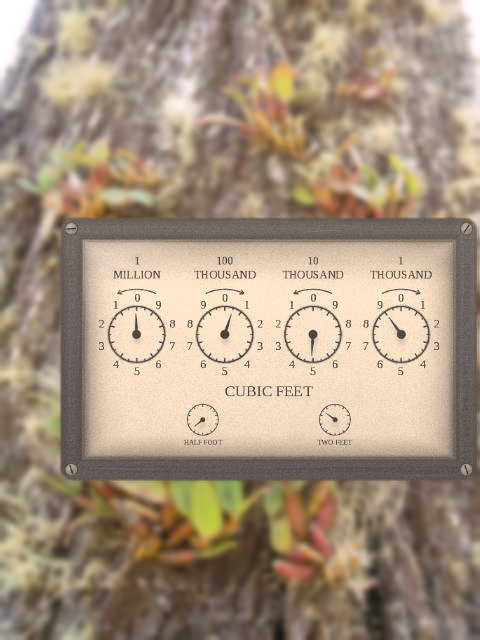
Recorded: 4900 (ft³)
